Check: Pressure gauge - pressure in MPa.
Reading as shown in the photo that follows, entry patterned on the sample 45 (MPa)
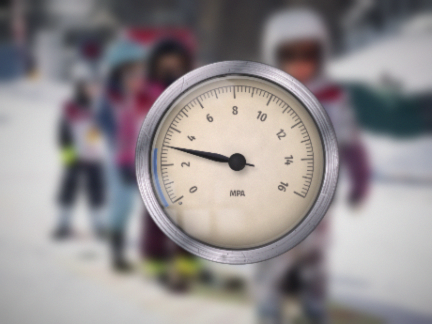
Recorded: 3 (MPa)
